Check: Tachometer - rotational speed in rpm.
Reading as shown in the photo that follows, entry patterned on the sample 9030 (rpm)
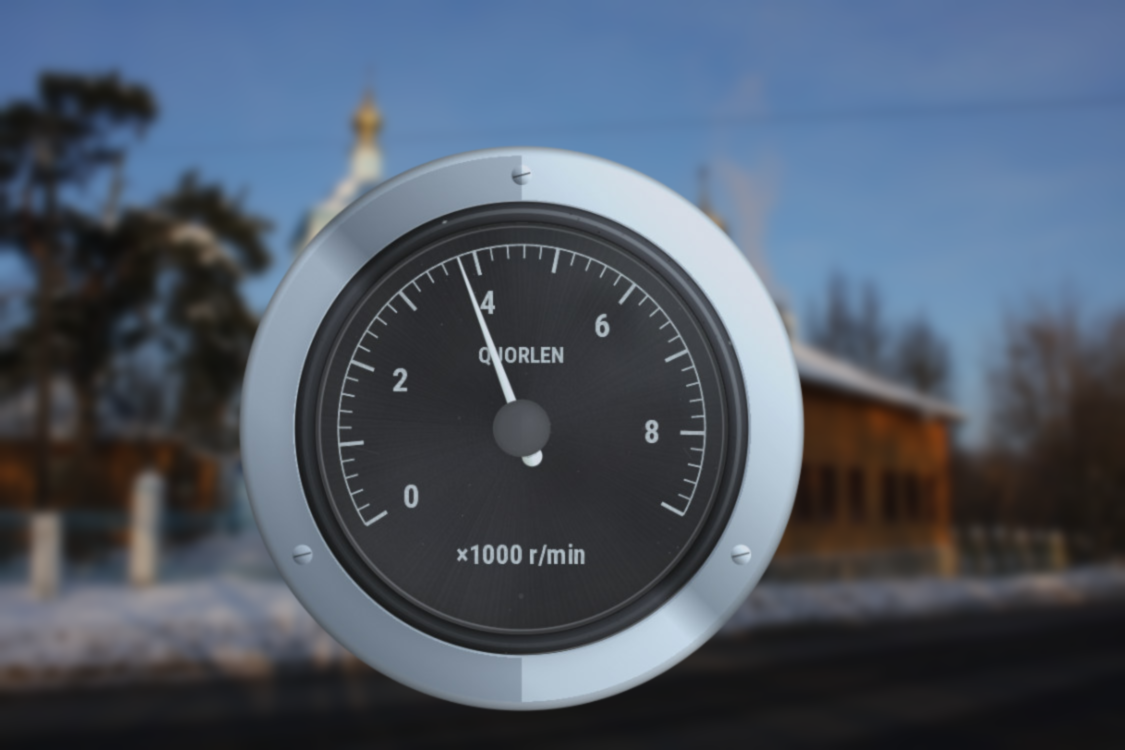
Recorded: 3800 (rpm)
